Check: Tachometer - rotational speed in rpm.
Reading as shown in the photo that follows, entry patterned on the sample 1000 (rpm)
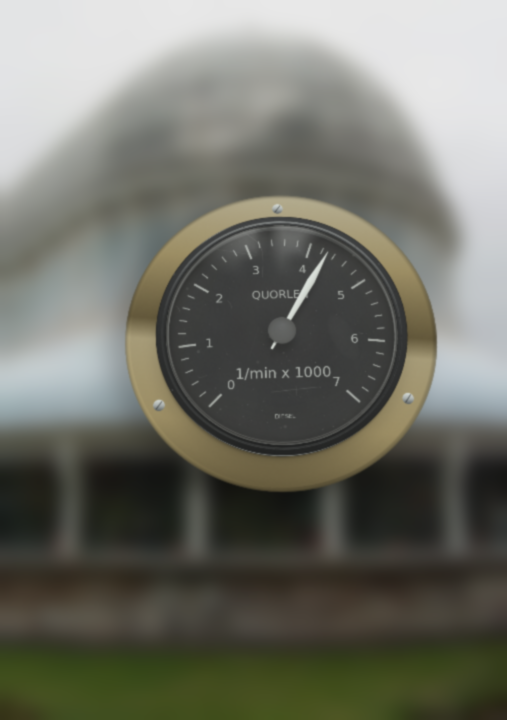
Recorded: 4300 (rpm)
